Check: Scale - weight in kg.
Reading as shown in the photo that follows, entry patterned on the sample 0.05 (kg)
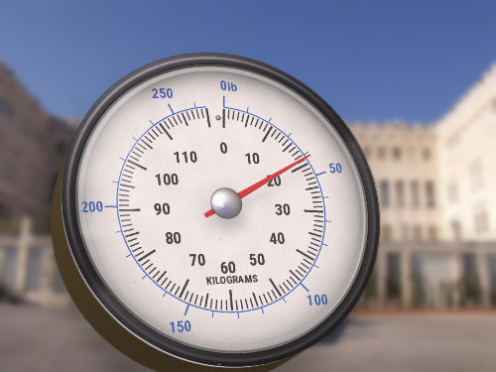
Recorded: 19 (kg)
